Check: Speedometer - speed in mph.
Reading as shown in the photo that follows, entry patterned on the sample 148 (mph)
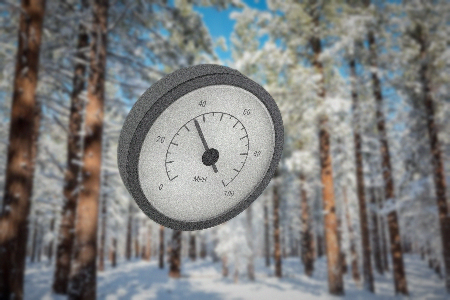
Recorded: 35 (mph)
